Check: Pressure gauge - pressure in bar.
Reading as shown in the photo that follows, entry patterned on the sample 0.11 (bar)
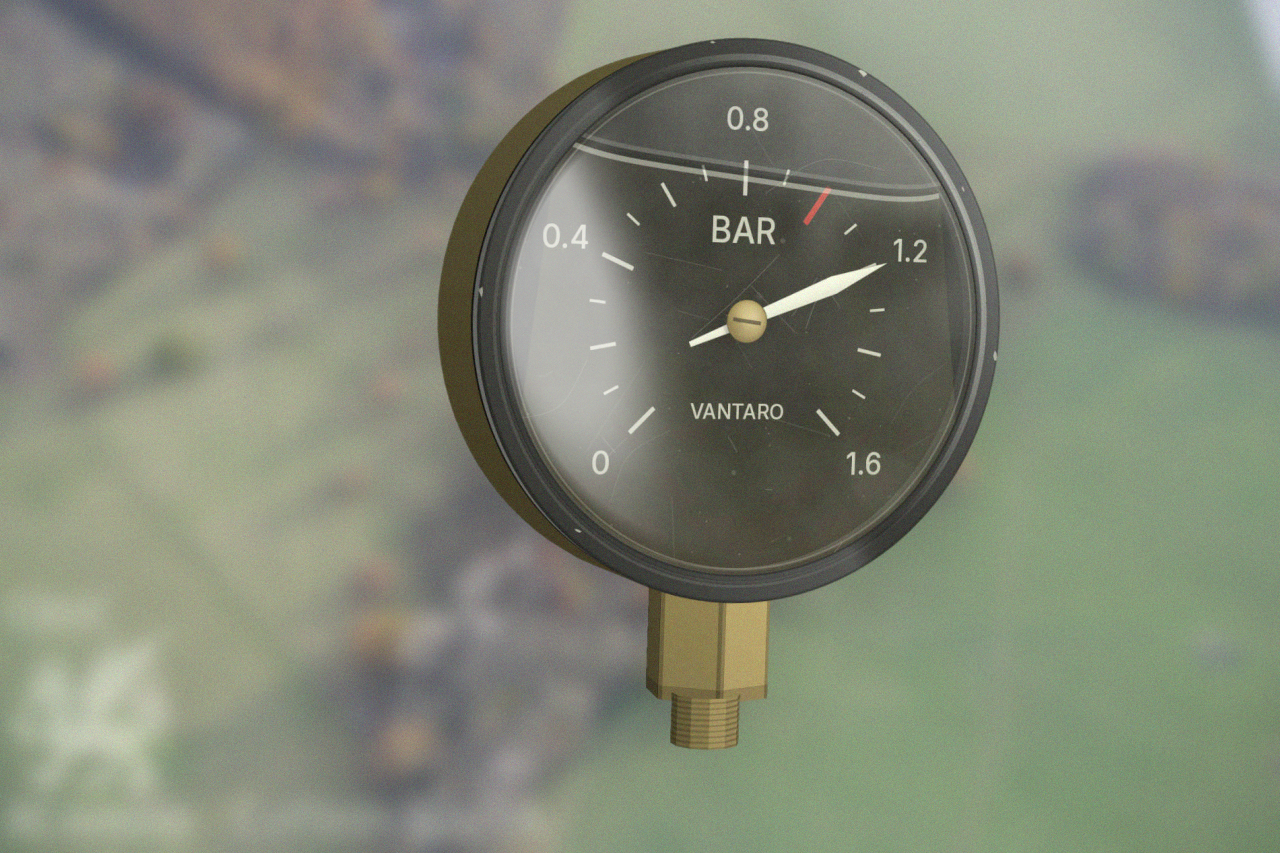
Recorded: 1.2 (bar)
